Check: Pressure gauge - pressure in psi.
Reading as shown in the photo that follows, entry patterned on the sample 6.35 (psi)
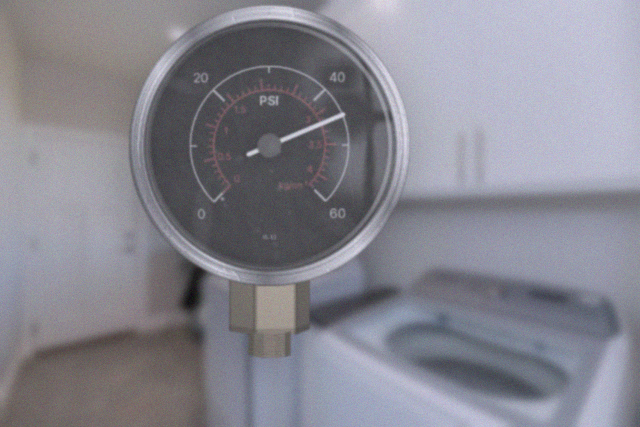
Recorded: 45 (psi)
